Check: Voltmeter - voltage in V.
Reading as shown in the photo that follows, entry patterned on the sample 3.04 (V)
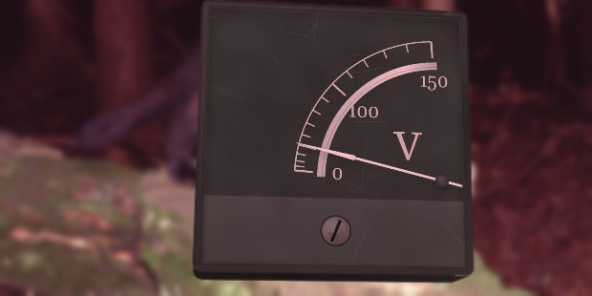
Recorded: 50 (V)
